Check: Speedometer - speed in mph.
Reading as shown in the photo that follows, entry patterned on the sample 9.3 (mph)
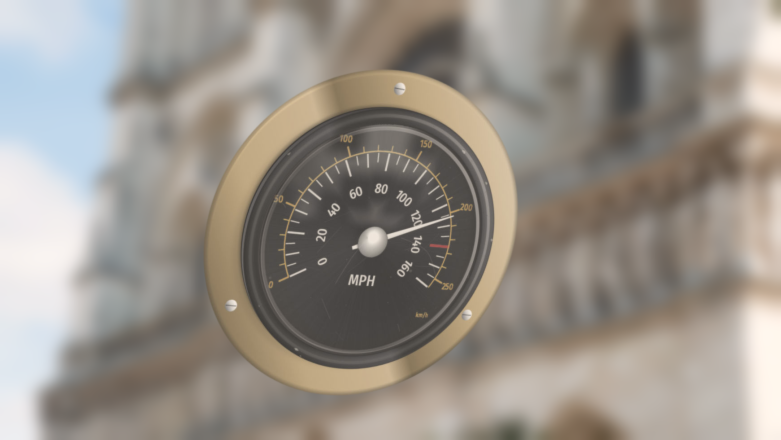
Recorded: 125 (mph)
